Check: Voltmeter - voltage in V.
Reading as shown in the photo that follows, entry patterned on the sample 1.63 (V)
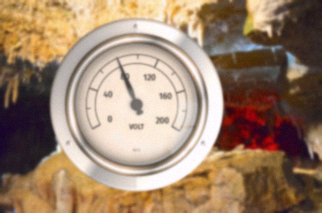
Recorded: 80 (V)
